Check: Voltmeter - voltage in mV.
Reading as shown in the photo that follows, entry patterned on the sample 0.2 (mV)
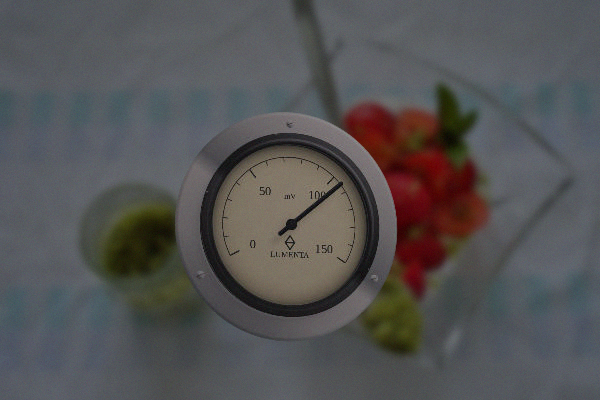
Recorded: 105 (mV)
